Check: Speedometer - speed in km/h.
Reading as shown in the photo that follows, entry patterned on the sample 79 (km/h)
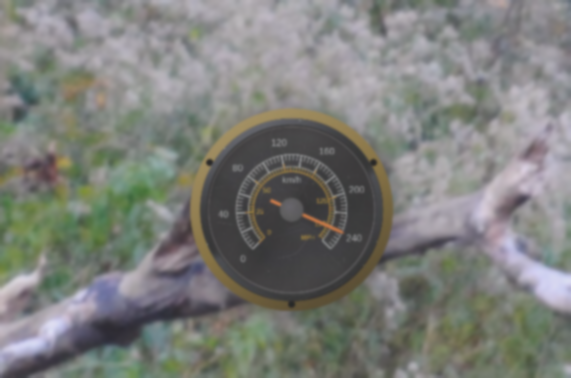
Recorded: 240 (km/h)
